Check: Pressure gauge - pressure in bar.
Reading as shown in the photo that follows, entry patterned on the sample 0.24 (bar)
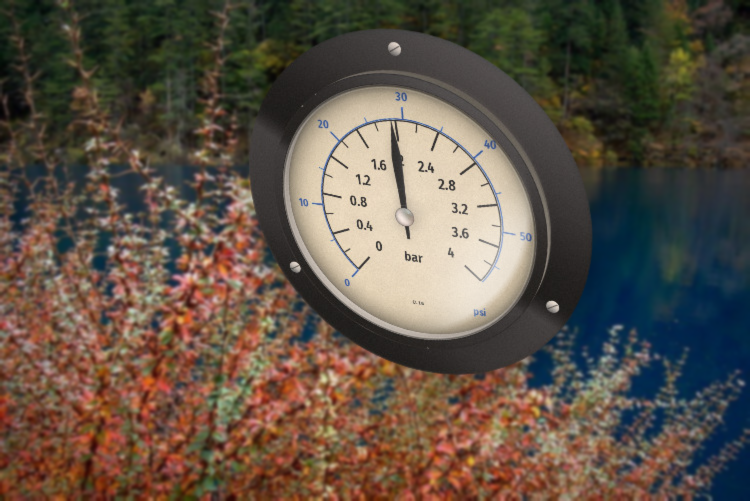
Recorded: 2 (bar)
